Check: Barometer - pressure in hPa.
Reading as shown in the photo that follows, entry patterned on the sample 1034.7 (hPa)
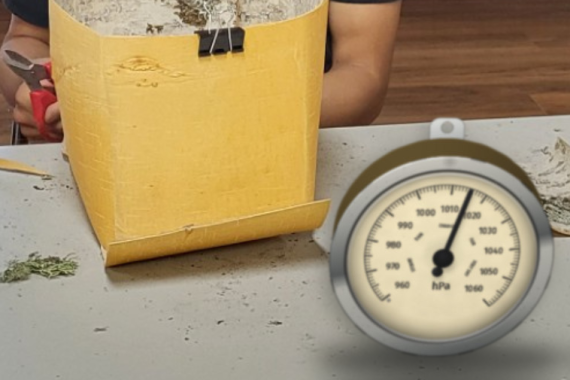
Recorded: 1015 (hPa)
